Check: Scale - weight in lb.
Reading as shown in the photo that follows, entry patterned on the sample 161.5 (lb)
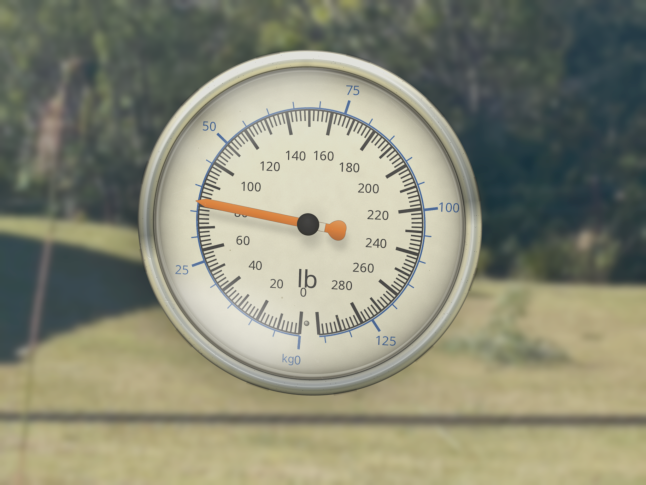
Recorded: 82 (lb)
